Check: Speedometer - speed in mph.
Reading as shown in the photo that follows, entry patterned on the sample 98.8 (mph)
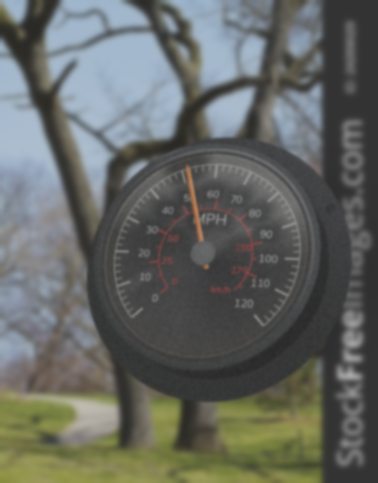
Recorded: 52 (mph)
